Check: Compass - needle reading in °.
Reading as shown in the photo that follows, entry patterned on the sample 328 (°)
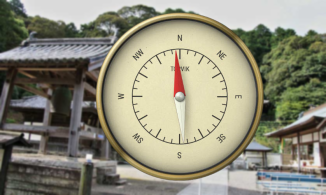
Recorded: 355 (°)
